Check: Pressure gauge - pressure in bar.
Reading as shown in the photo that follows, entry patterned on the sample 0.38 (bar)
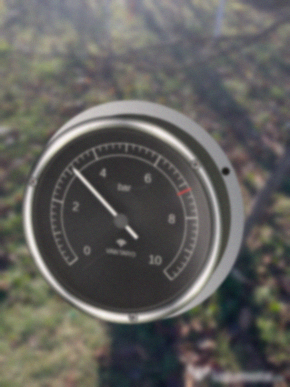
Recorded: 3.2 (bar)
